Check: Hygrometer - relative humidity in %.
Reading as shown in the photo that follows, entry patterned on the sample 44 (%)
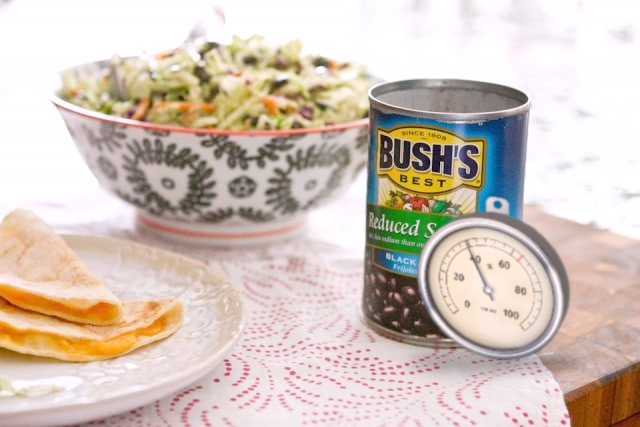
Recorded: 40 (%)
